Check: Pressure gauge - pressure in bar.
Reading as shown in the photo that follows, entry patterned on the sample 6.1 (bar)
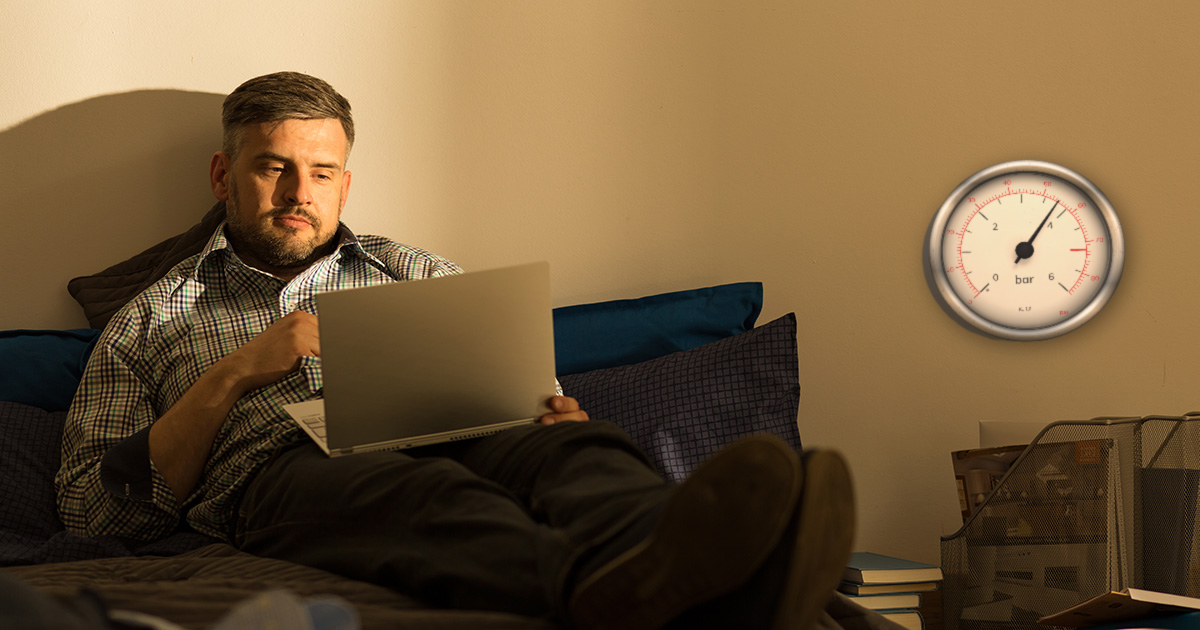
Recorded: 3.75 (bar)
